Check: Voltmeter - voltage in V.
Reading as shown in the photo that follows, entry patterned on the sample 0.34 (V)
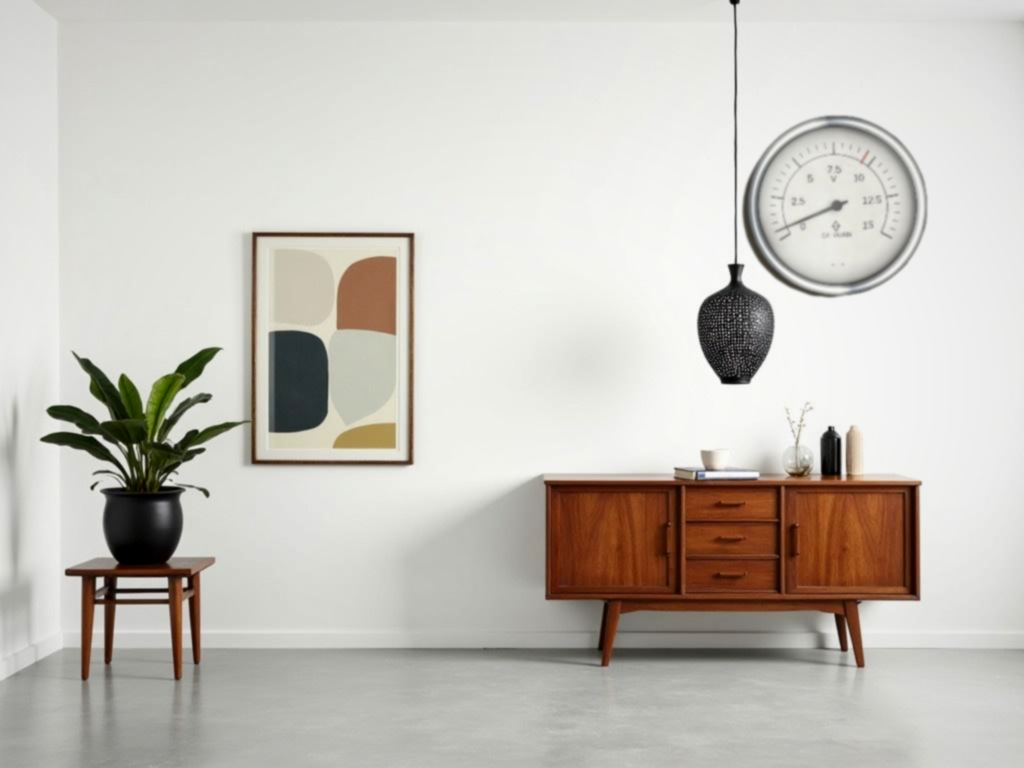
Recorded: 0.5 (V)
